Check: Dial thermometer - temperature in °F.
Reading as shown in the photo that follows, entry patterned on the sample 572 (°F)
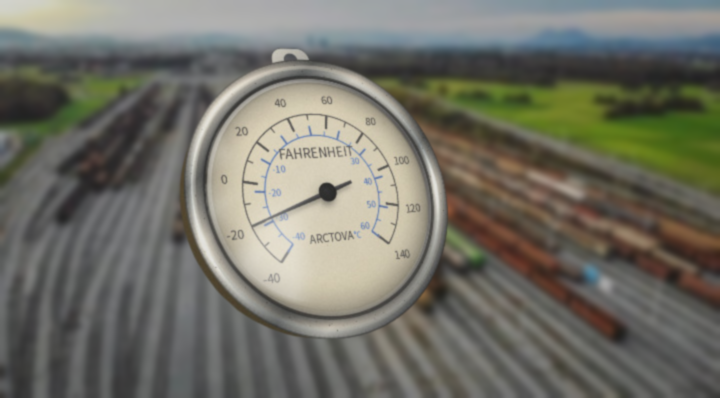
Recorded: -20 (°F)
